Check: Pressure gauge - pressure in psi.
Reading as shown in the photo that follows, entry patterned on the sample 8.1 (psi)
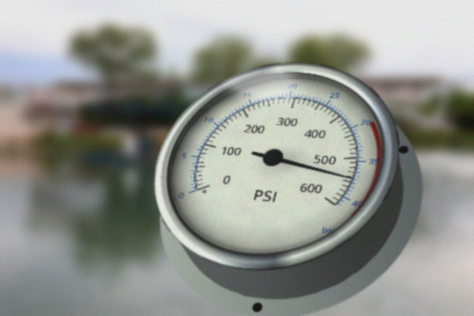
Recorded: 550 (psi)
